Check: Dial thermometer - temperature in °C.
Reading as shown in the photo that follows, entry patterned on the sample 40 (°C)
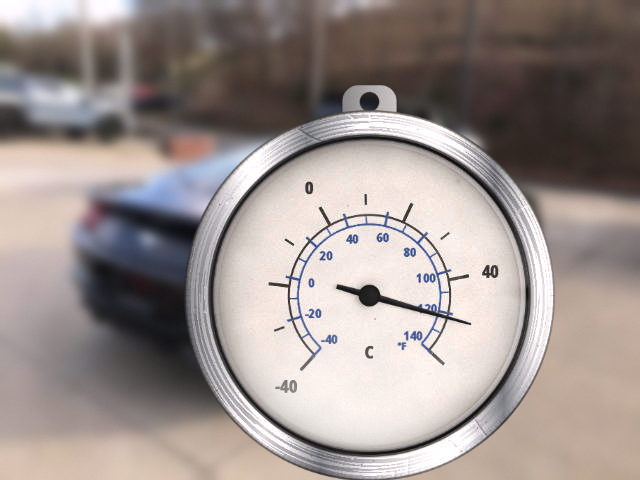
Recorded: 50 (°C)
